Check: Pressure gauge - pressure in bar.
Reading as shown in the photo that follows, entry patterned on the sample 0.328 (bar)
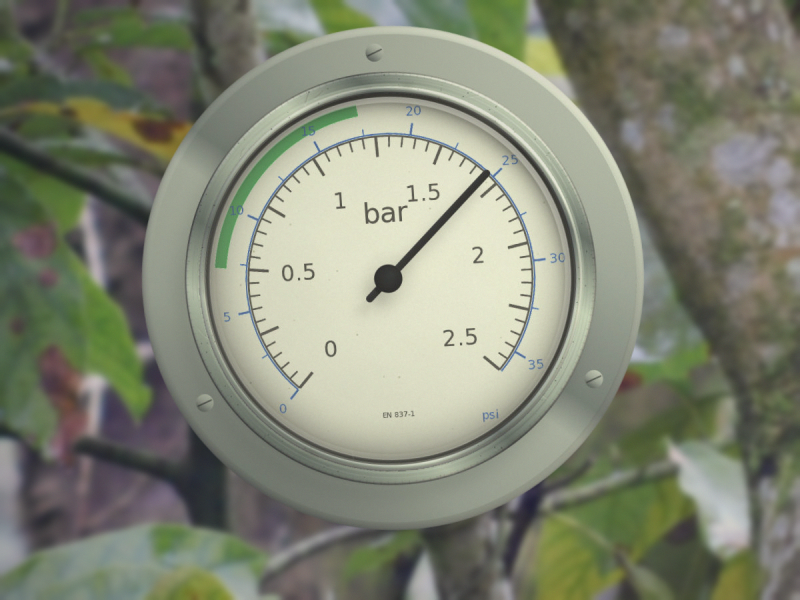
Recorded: 1.7 (bar)
